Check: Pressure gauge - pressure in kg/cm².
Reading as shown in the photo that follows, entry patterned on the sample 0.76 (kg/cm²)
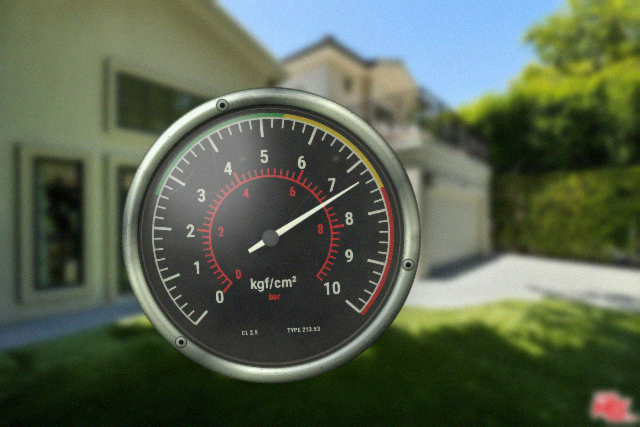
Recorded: 7.3 (kg/cm²)
